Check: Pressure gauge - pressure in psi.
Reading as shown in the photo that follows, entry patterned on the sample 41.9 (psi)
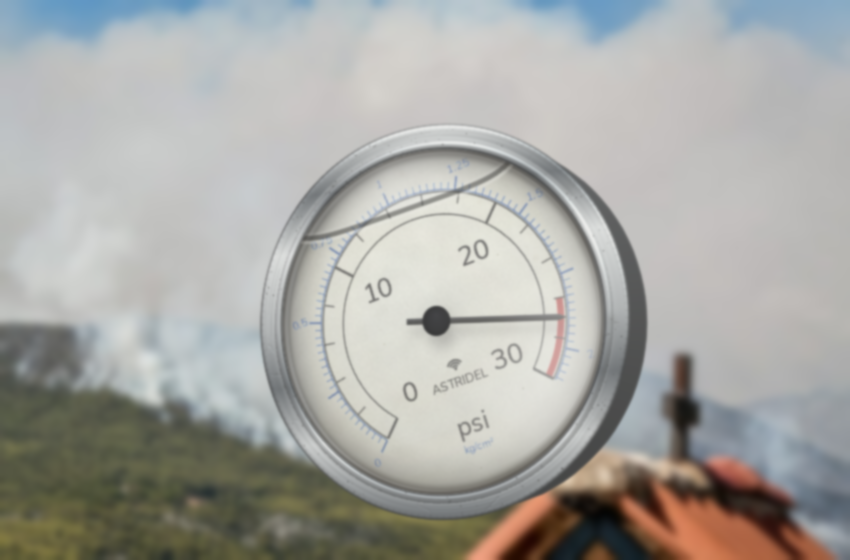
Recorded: 27 (psi)
